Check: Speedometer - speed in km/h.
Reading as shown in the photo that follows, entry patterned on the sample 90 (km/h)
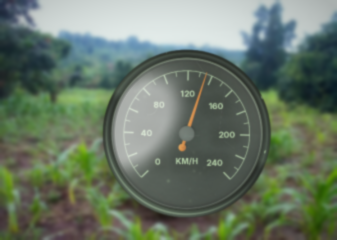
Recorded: 135 (km/h)
